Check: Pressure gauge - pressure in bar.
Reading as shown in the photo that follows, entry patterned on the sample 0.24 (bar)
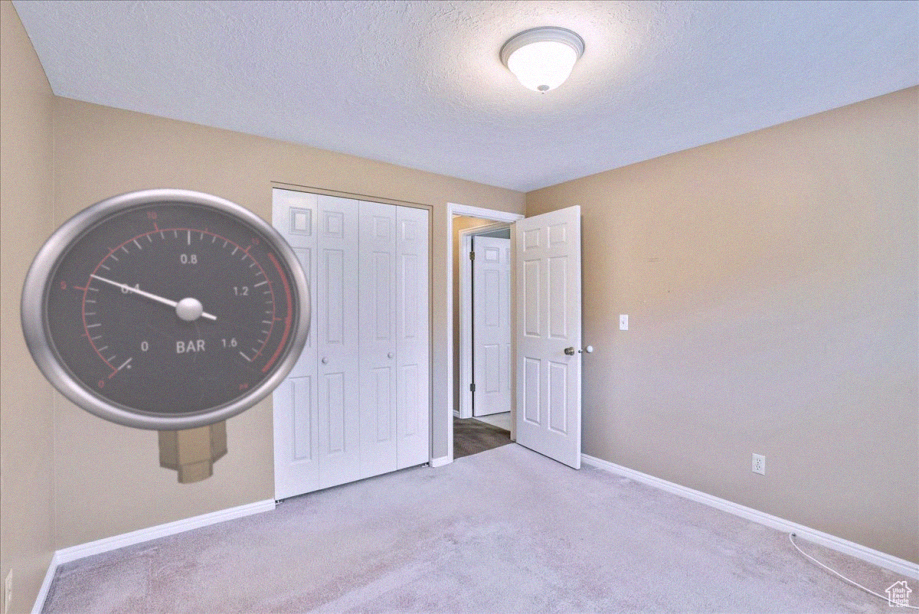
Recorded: 0.4 (bar)
